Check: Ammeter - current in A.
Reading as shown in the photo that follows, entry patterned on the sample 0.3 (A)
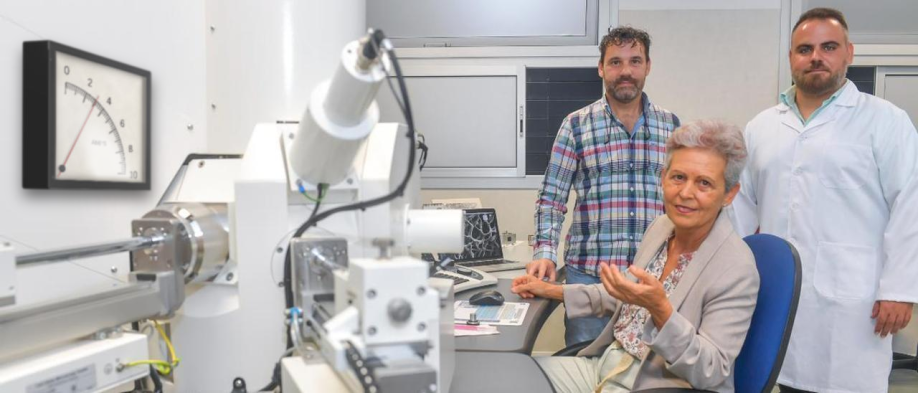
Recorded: 3 (A)
